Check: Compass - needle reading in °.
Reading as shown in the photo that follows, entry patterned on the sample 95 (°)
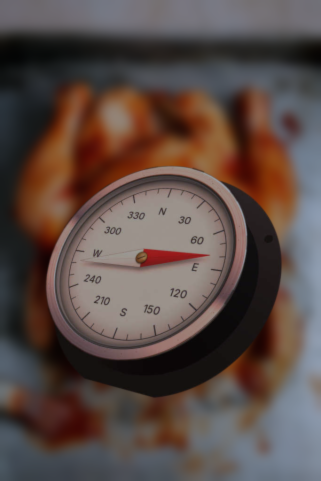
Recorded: 80 (°)
